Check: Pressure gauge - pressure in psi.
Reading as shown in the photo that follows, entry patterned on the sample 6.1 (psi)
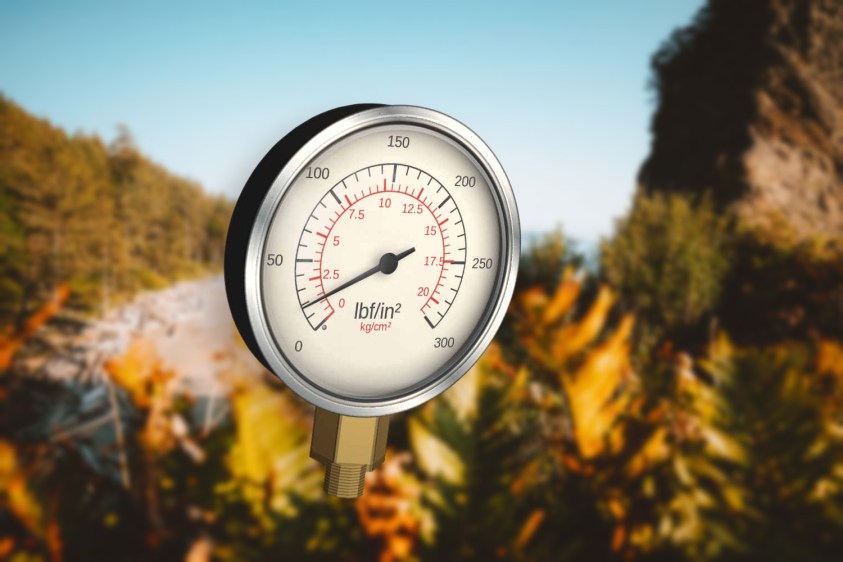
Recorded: 20 (psi)
